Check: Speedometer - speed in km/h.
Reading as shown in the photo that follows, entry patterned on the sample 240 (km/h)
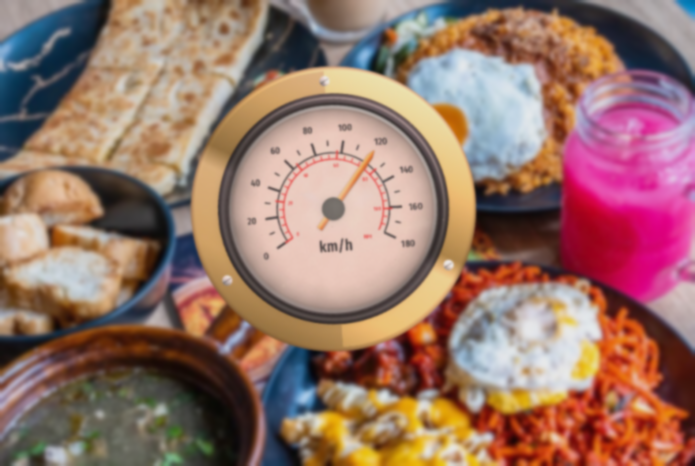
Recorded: 120 (km/h)
